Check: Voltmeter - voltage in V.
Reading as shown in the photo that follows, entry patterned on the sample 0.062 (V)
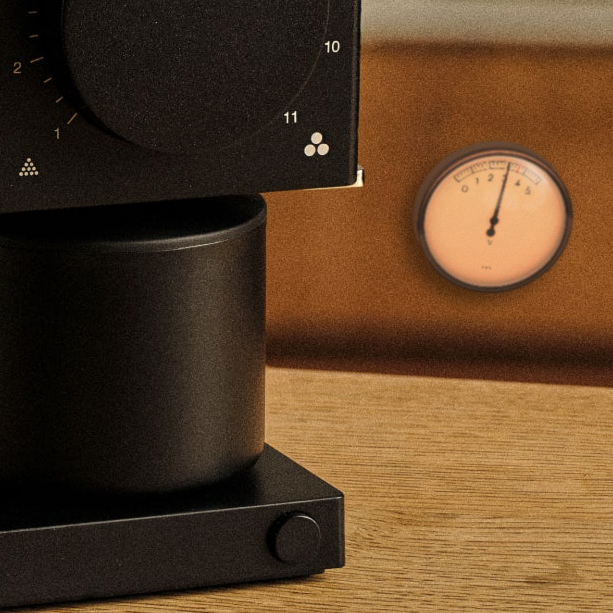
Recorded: 3 (V)
